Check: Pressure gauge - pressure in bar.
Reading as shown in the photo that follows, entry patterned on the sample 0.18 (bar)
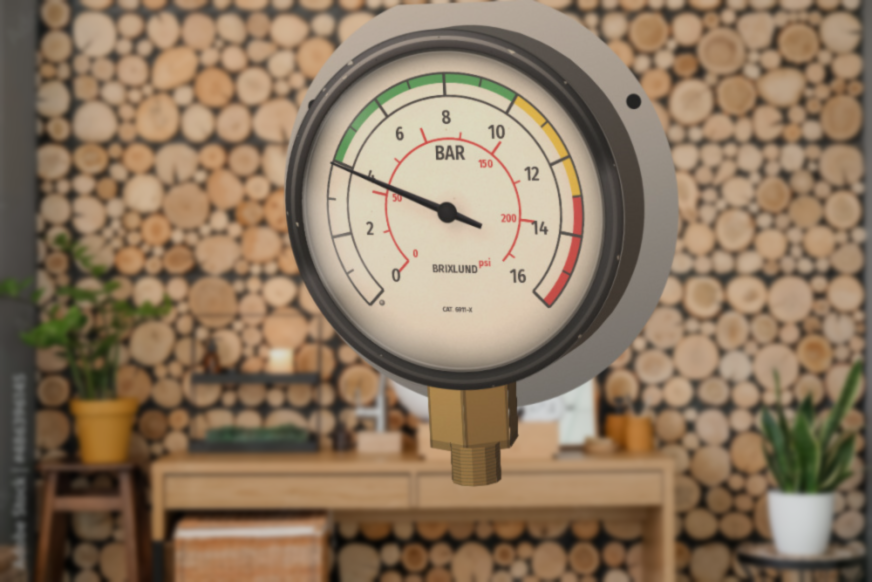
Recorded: 4 (bar)
